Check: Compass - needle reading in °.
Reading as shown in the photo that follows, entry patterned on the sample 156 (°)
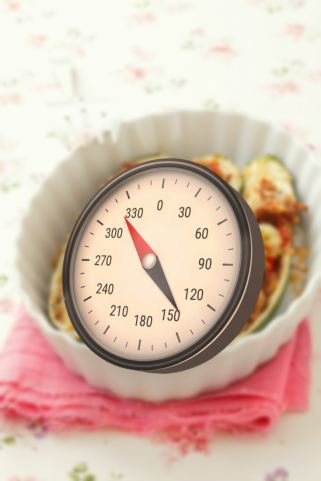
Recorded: 320 (°)
